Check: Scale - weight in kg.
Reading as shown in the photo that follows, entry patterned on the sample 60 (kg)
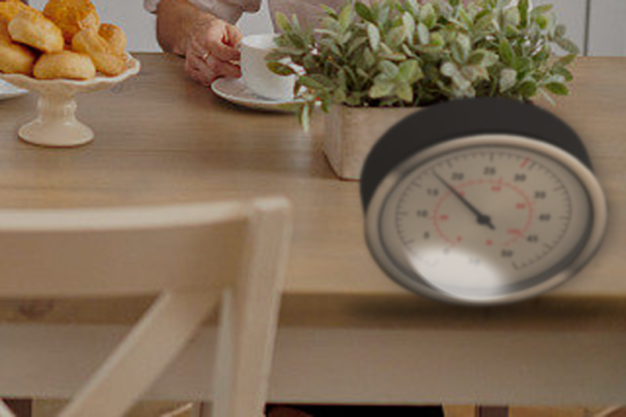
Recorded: 18 (kg)
